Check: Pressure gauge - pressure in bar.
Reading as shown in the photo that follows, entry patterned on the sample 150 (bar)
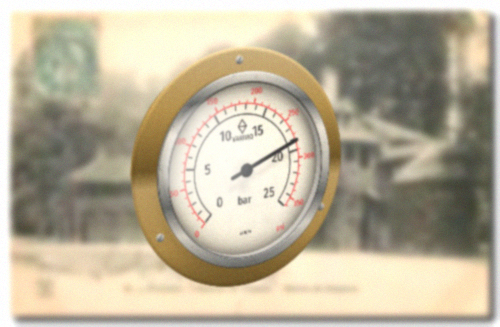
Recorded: 19 (bar)
